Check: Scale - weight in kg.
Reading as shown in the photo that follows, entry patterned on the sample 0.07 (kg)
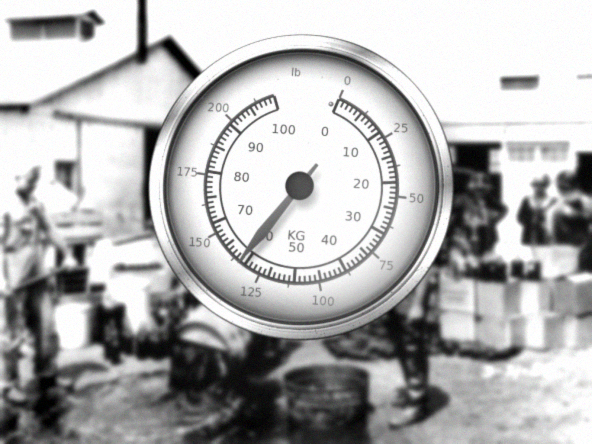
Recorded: 61 (kg)
